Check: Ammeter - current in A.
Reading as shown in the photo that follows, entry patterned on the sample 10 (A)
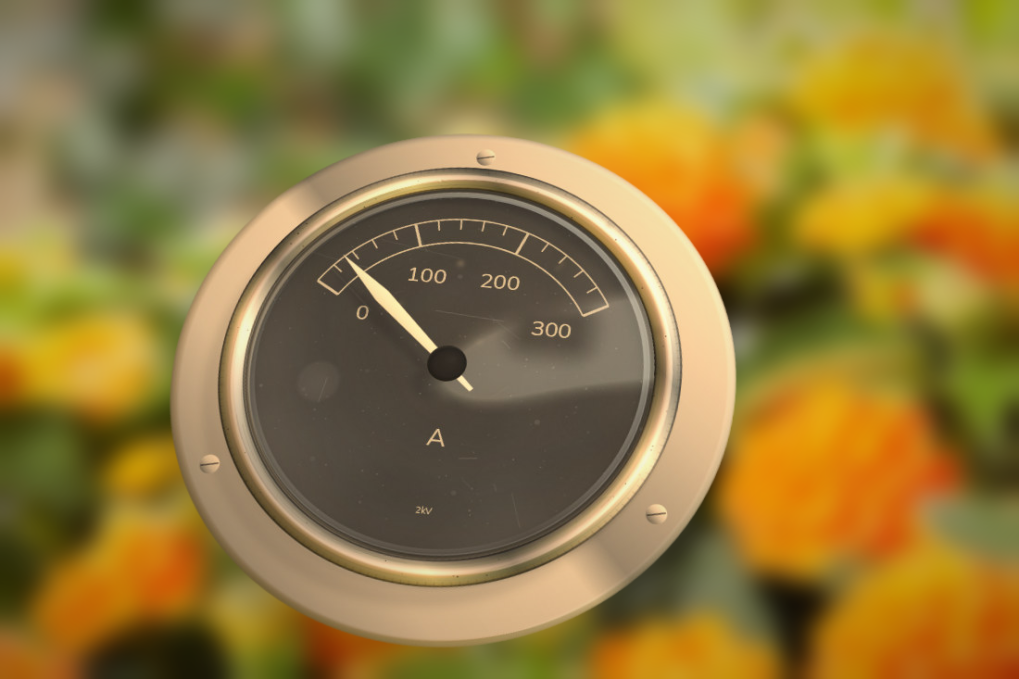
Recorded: 30 (A)
